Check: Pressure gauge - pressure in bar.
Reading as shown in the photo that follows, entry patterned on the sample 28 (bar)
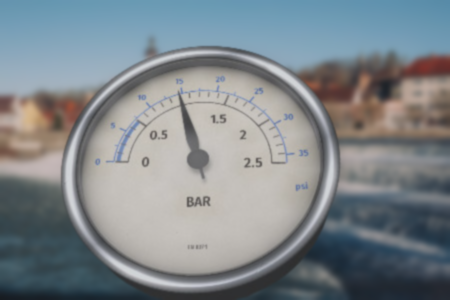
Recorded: 1 (bar)
